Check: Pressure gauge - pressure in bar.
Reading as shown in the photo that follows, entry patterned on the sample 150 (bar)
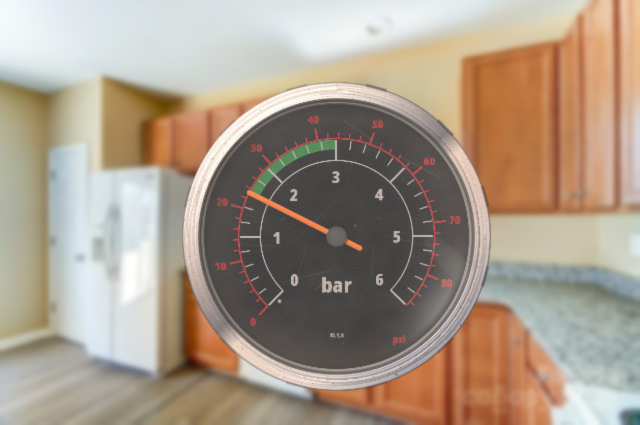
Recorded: 1.6 (bar)
